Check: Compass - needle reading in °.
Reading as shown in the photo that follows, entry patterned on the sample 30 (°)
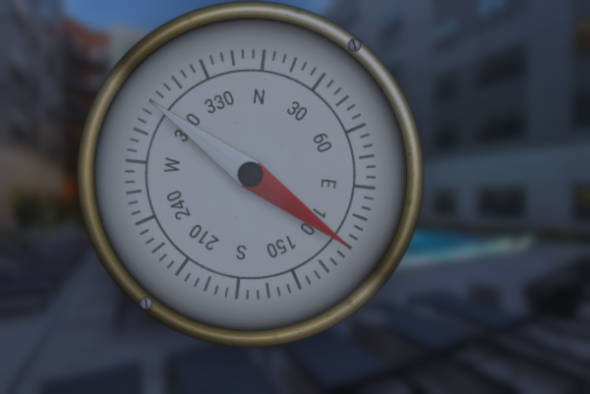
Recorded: 120 (°)
